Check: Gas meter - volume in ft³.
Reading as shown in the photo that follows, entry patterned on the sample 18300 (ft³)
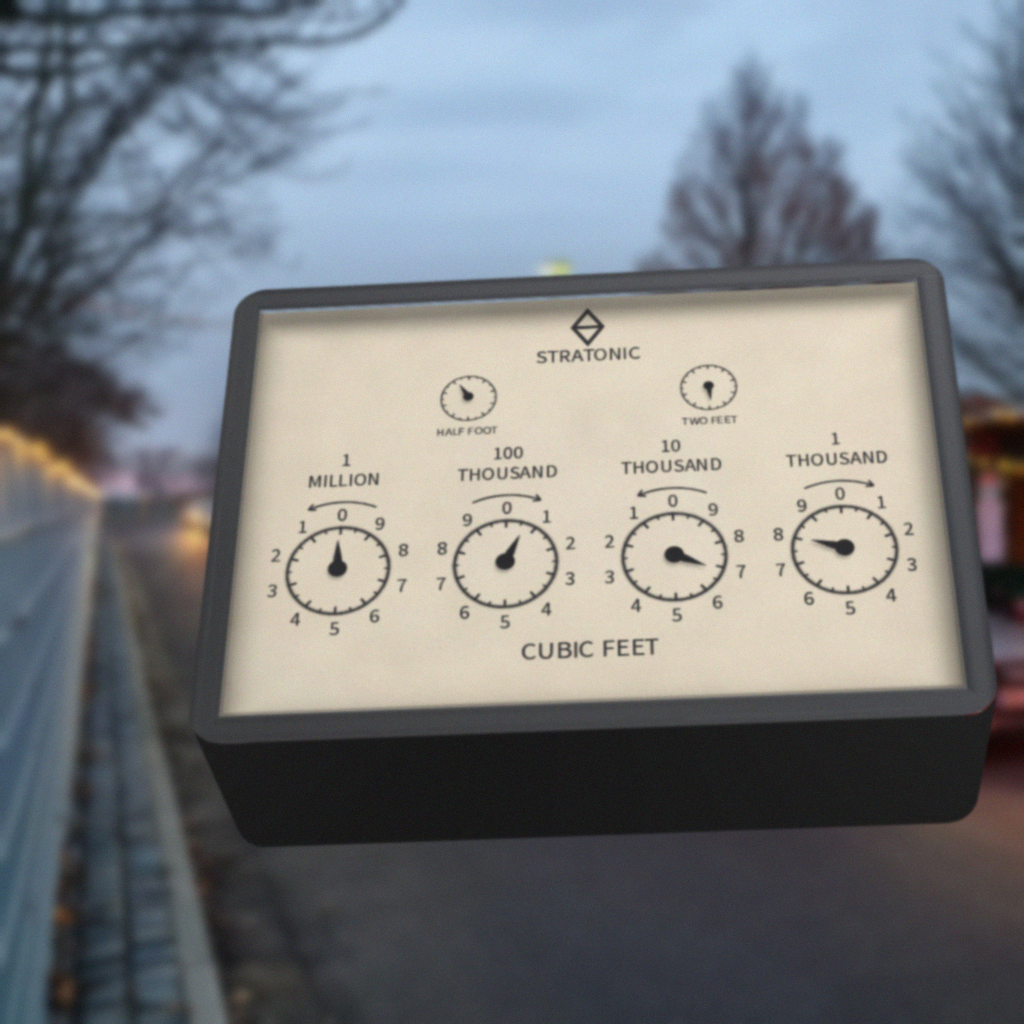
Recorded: 6800 (ft³)
